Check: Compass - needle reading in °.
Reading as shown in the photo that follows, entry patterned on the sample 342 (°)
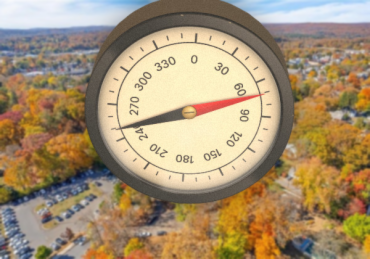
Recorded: 70 (°)
